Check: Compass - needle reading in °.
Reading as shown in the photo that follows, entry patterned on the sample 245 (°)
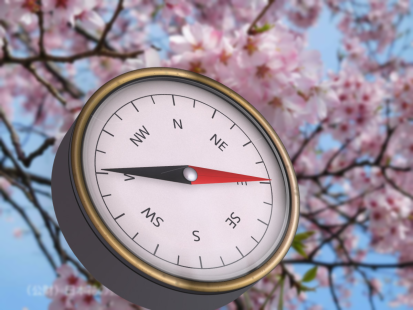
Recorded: 90 (°)
